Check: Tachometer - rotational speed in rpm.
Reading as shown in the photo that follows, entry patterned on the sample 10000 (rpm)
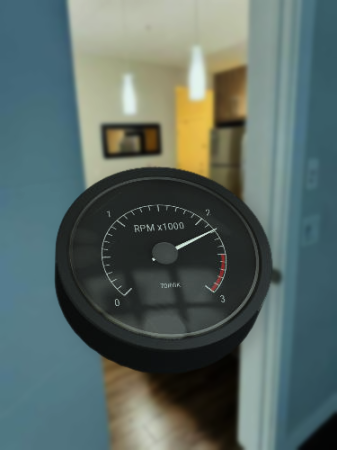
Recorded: 2200 (rpm)
